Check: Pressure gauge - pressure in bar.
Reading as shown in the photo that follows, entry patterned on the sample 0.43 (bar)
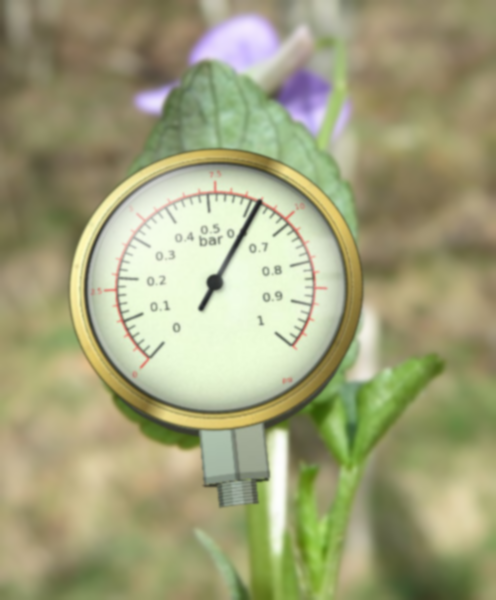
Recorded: 0.62 (bar)
